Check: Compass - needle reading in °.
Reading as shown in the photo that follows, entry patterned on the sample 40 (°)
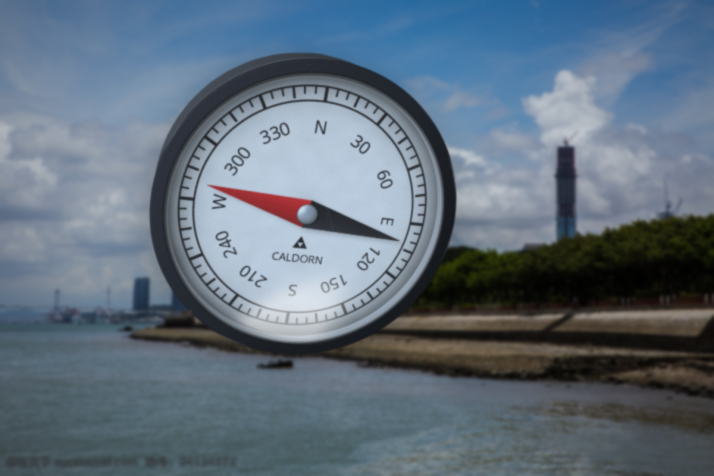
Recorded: 280 (°)
